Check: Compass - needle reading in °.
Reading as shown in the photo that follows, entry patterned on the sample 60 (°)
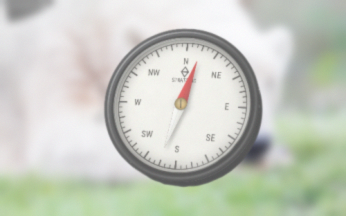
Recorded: 15 (°)
